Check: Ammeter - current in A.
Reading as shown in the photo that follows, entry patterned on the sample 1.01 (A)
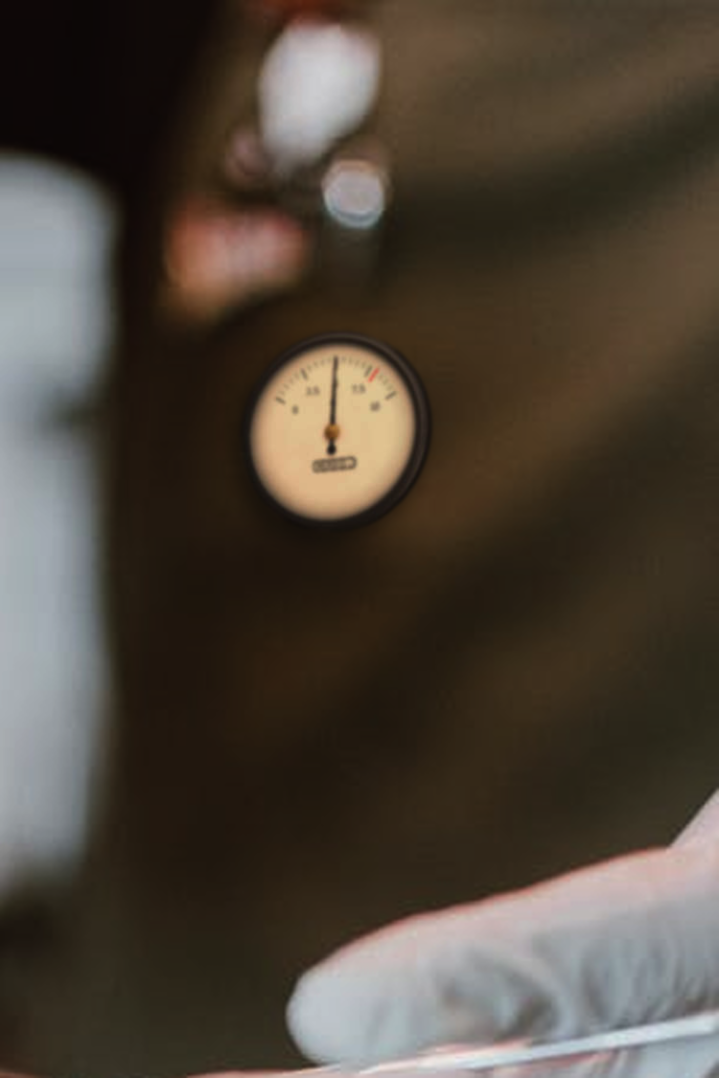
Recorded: 5 (A)
